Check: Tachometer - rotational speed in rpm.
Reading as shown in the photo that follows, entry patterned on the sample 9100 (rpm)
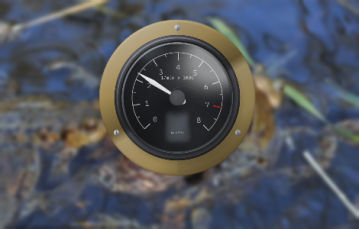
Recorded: 2250 (rpm)
